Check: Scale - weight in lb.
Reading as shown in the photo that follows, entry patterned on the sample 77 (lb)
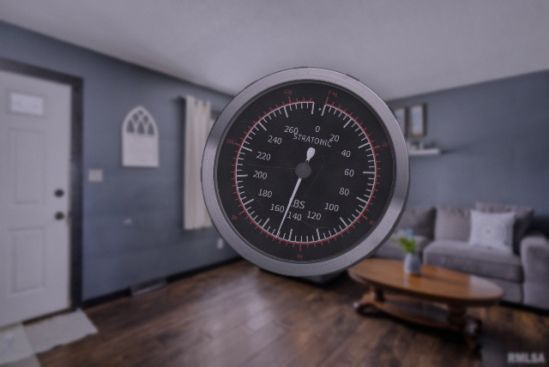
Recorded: 148 (lb)
